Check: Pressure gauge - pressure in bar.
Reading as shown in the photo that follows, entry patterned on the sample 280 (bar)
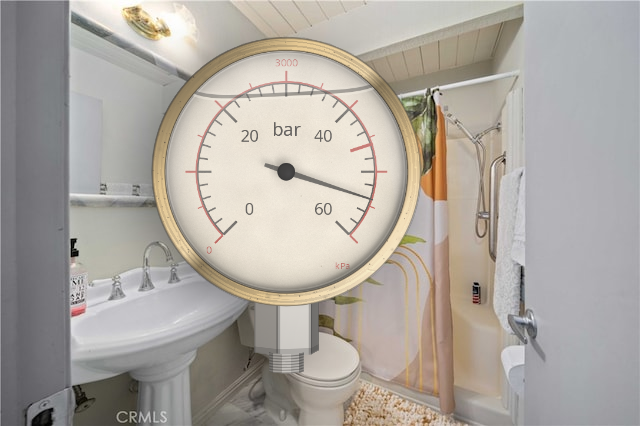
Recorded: 54 (bar)
